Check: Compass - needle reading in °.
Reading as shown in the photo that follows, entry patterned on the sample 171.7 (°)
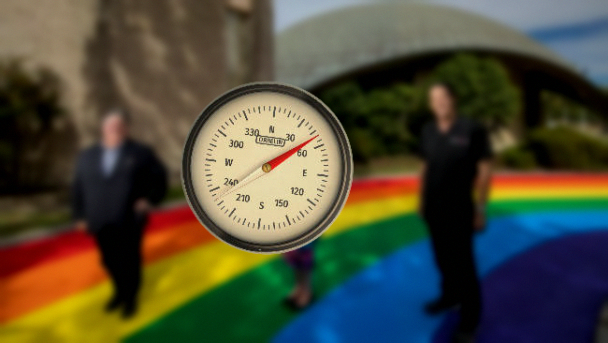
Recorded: 50 (°)
